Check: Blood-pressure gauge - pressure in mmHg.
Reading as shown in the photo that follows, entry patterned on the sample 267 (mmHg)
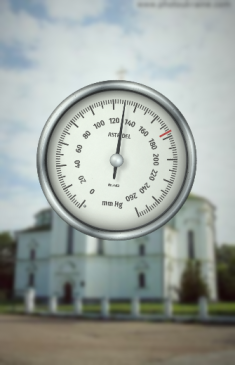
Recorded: 130 (mmHg)
